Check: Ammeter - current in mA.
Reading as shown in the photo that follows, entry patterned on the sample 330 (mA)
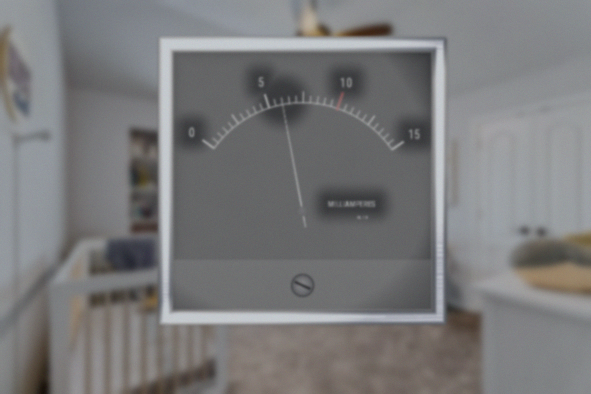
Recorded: 6 (mA)
